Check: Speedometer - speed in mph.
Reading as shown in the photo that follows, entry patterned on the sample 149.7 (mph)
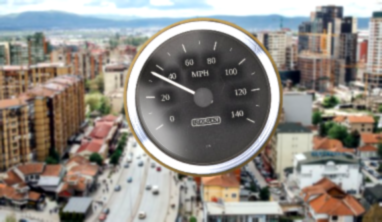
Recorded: 35 (mph)
